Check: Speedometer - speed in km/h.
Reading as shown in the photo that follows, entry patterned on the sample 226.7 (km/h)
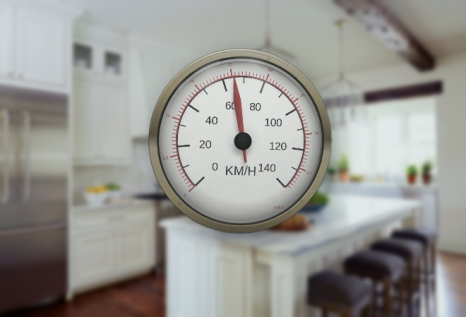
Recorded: 65 (km/h)
